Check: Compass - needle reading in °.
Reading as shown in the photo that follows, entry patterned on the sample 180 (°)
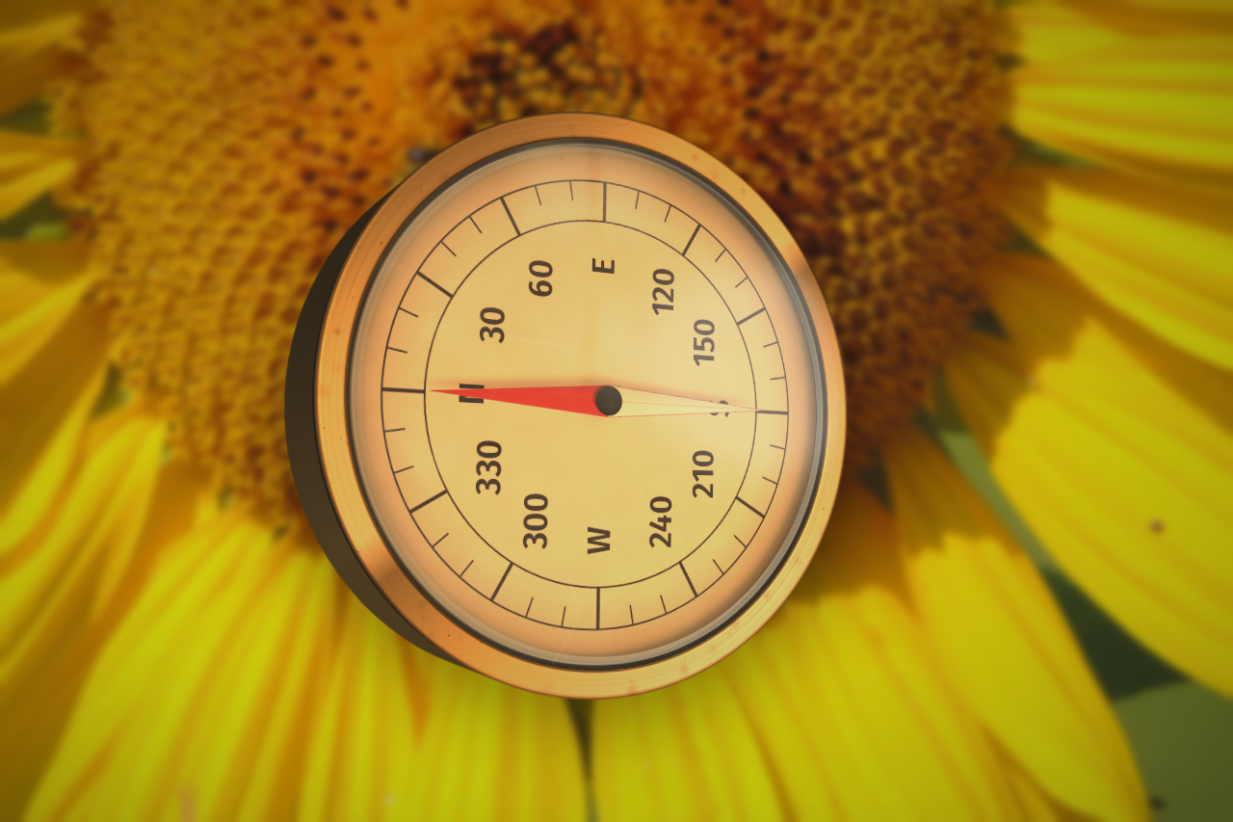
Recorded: 0 (°)
